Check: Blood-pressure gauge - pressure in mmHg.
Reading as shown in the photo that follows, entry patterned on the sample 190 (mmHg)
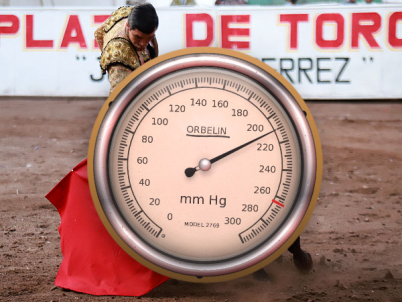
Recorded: 210 (mmHg)
